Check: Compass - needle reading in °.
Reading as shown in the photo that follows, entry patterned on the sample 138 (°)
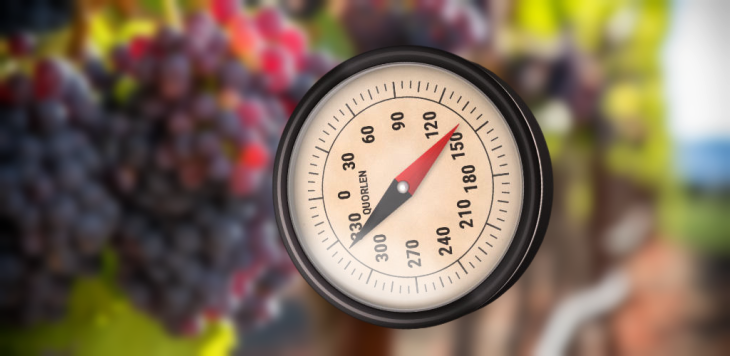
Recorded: 140 (°)
